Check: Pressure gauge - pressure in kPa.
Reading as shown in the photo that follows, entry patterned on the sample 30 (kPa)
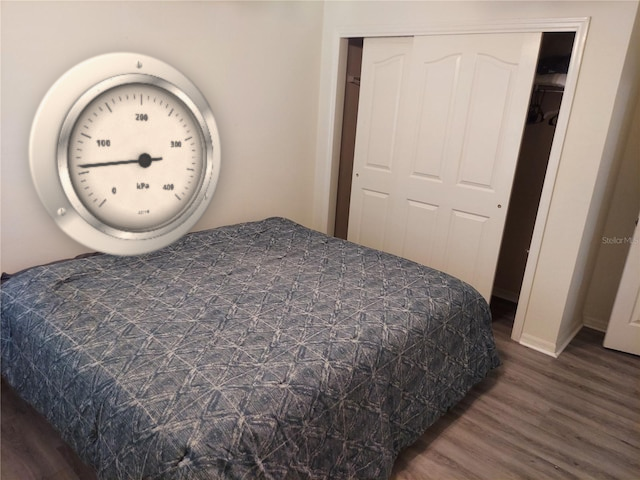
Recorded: 60 (kPa)
